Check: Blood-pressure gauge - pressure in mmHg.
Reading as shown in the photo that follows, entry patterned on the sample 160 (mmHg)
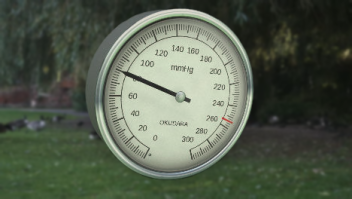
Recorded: 80 (mmHg)
